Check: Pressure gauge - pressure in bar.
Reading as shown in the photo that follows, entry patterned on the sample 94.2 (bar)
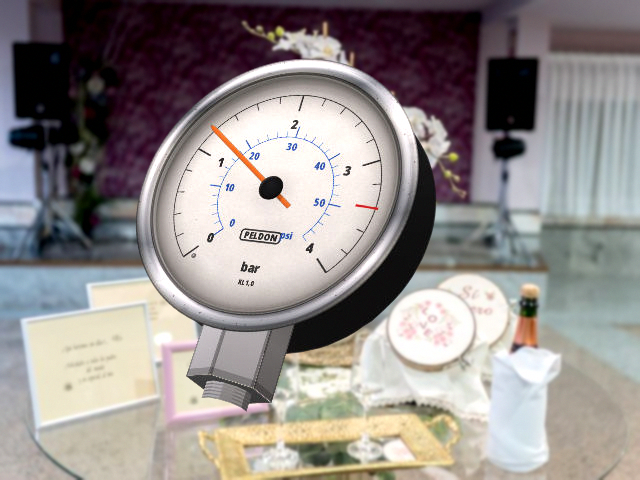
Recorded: 1.2 (bar)
